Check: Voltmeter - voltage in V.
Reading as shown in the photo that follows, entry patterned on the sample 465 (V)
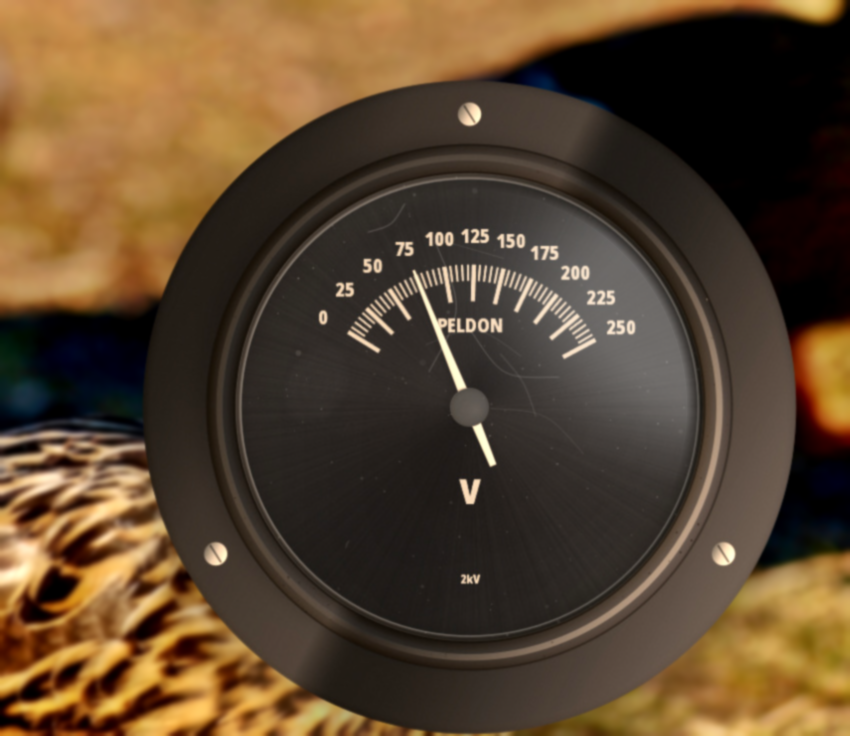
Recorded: 75 (V)
